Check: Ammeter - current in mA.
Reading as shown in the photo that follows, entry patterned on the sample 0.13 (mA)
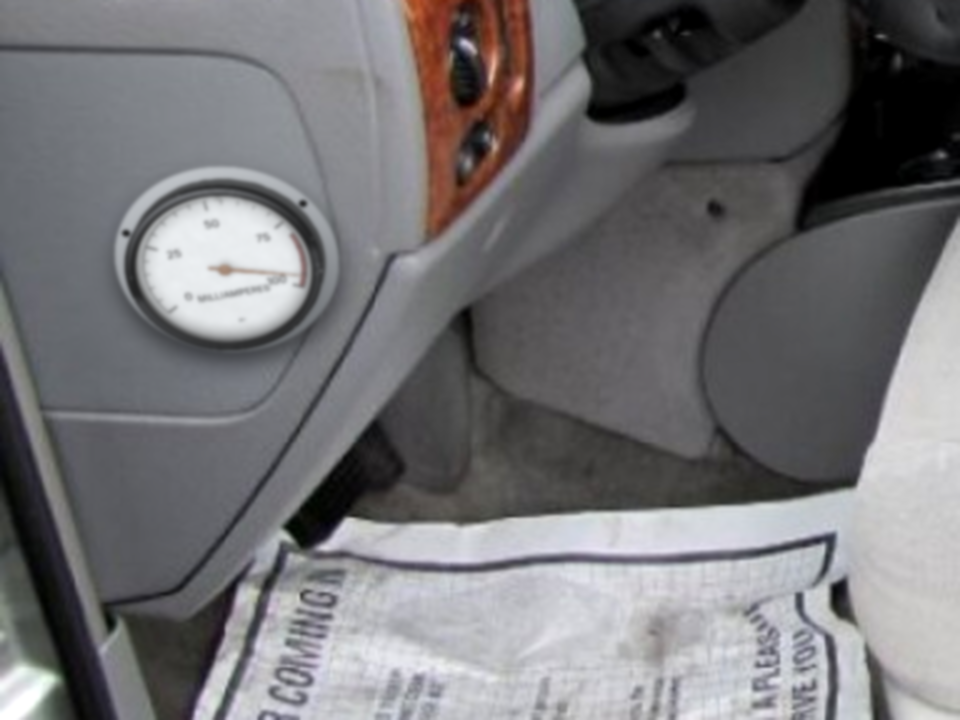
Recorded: 95 (mA)
